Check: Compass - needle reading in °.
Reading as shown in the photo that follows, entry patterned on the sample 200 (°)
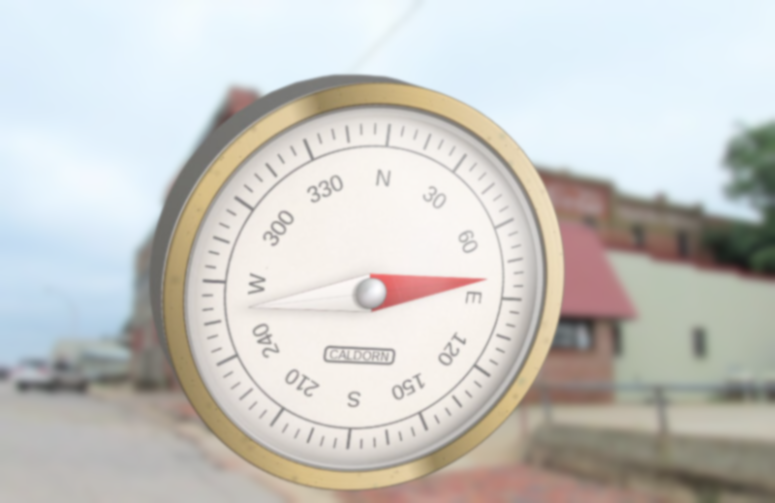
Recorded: 80 (°)
